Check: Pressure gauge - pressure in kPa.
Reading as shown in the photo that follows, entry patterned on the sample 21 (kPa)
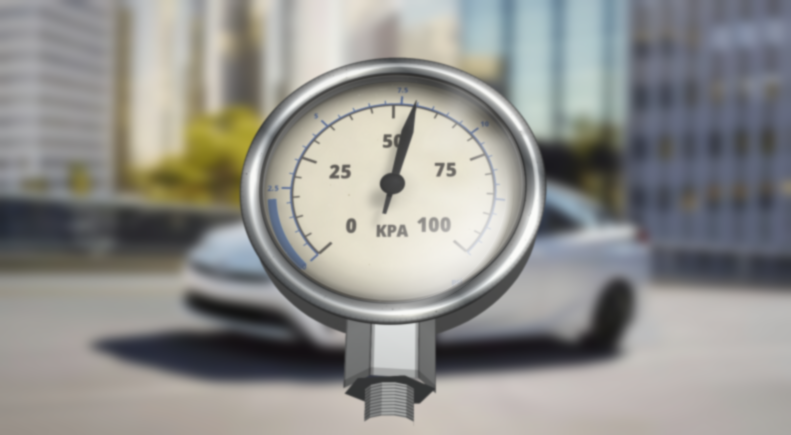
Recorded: 55 (kPa)
